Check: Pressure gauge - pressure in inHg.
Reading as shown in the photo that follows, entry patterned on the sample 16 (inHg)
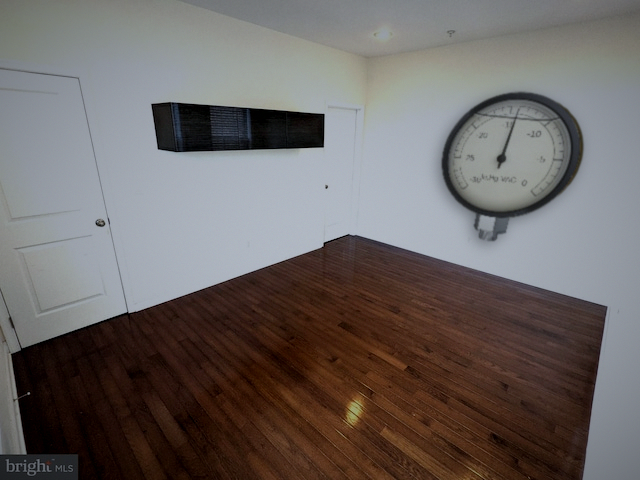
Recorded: -14 (inHg)
